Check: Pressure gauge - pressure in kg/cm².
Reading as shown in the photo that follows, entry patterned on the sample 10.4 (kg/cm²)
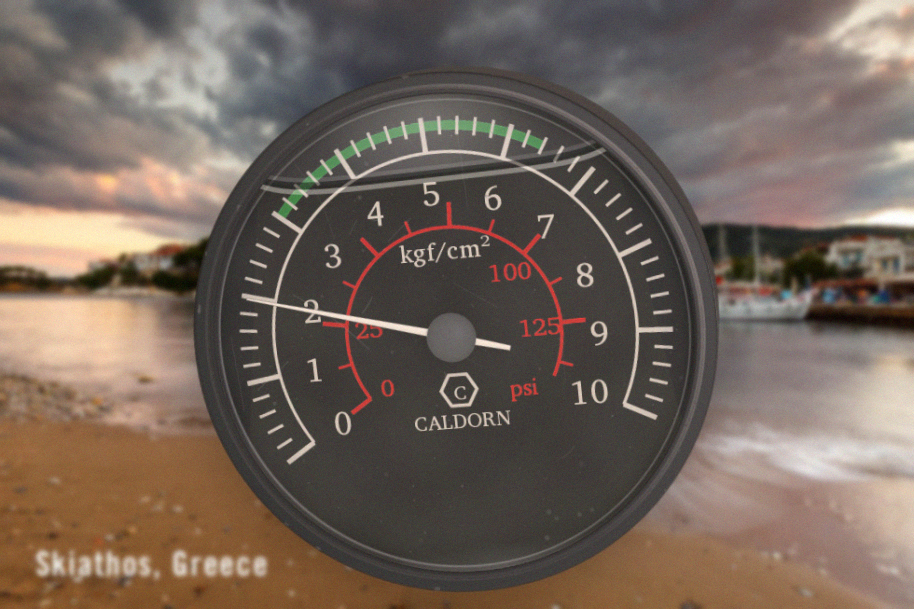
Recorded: 2 (kg/cm²)
